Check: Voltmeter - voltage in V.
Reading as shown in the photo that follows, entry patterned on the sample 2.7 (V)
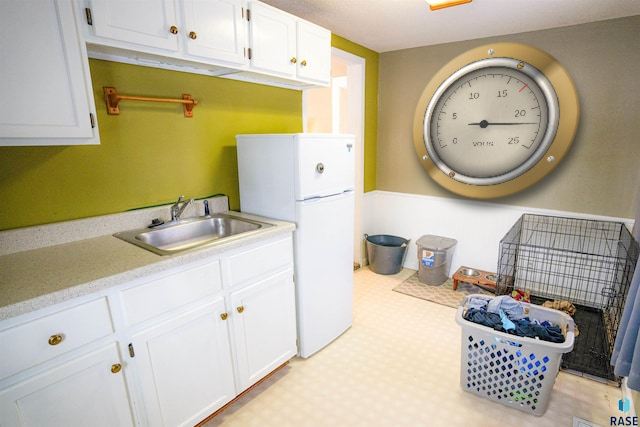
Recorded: 22 (V)
